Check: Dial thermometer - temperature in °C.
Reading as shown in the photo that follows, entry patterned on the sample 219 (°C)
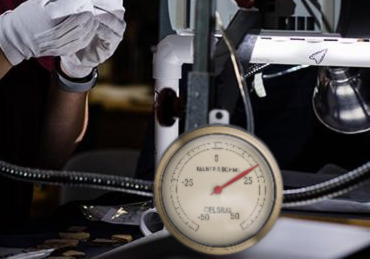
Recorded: 20 (°C)
